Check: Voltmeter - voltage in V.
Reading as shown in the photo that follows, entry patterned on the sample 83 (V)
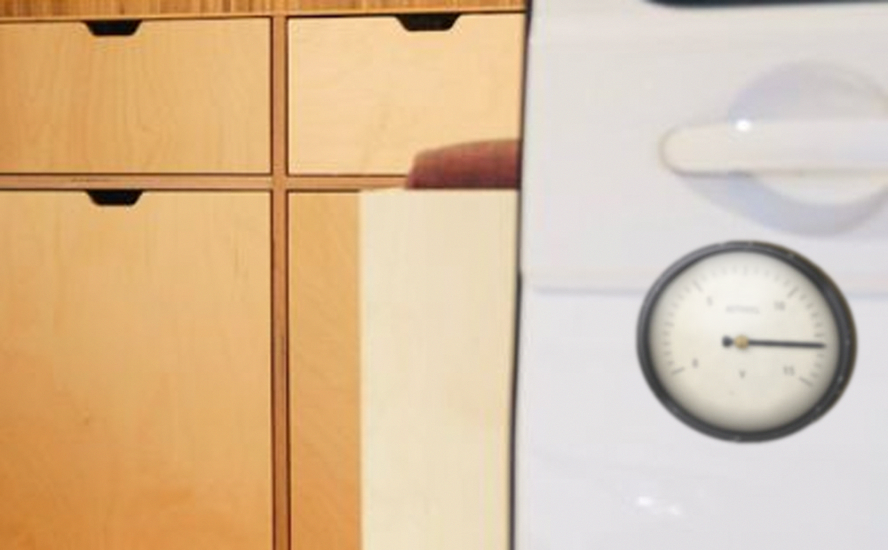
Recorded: 13 (V)
